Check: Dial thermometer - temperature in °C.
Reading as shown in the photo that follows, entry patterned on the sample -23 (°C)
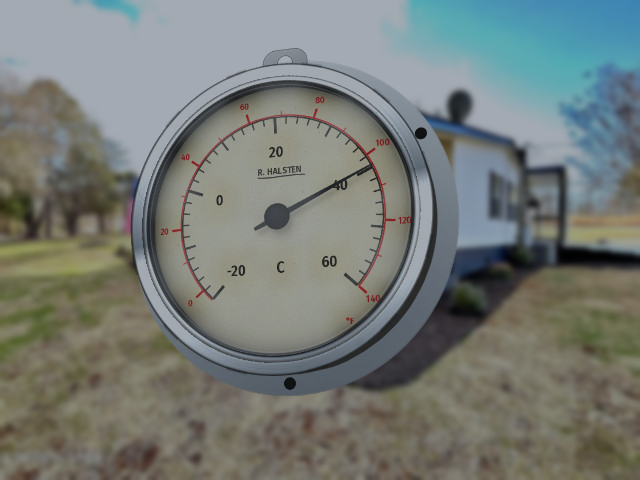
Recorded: 40 (°C)
